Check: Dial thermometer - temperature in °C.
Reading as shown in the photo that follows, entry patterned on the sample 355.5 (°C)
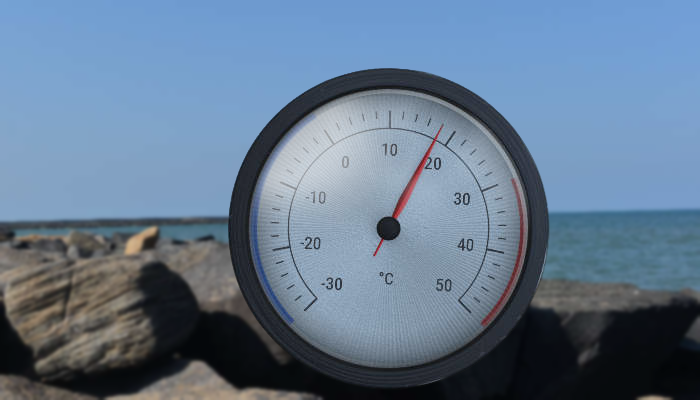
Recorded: 18 (°C)
